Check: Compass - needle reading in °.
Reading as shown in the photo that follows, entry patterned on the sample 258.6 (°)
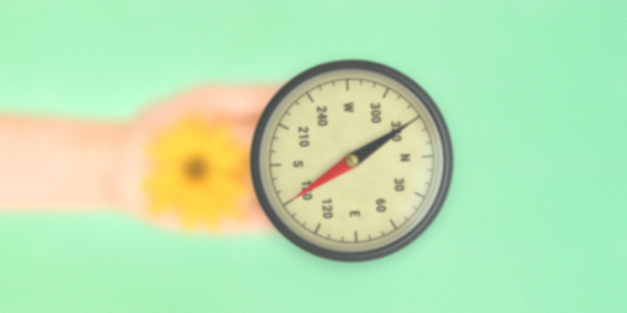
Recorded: 150 (°)
